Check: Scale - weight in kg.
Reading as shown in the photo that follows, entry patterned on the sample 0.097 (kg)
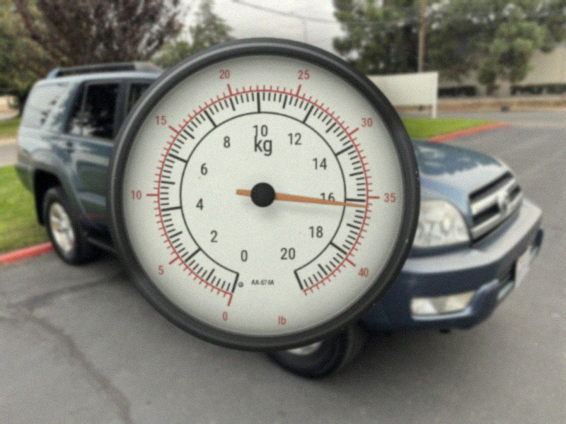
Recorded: 16.2 (kg)
